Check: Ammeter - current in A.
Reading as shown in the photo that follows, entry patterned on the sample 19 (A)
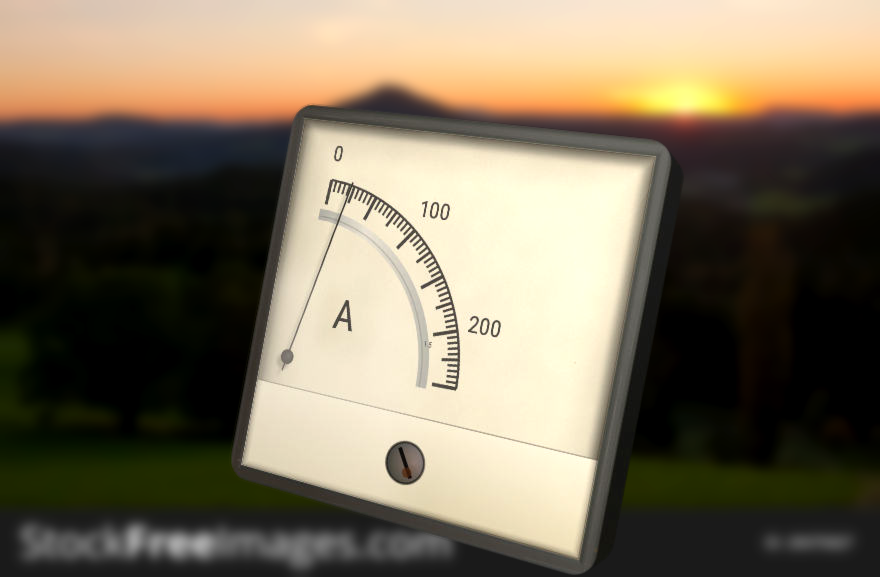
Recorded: 25 (A)
